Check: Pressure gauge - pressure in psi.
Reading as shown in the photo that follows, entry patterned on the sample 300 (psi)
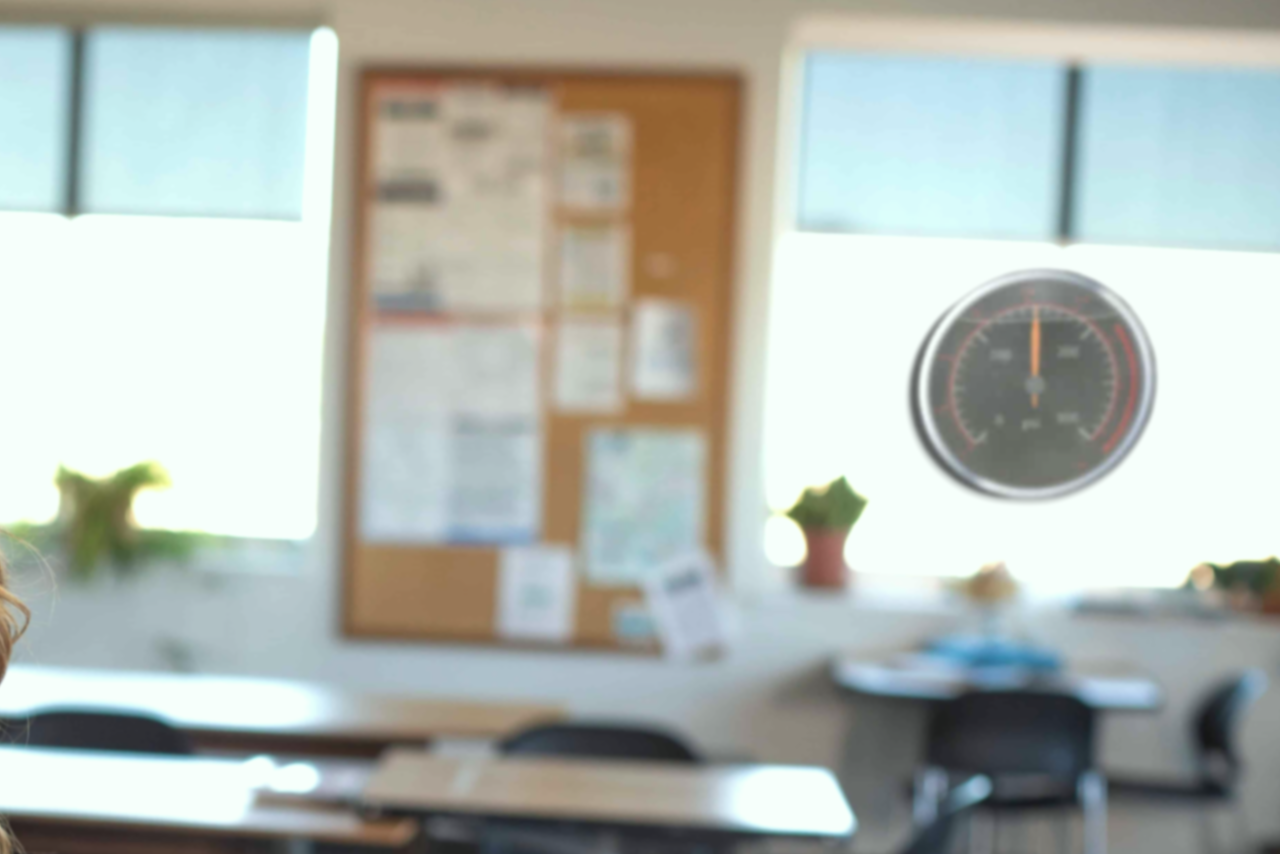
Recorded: 150 (psi)
